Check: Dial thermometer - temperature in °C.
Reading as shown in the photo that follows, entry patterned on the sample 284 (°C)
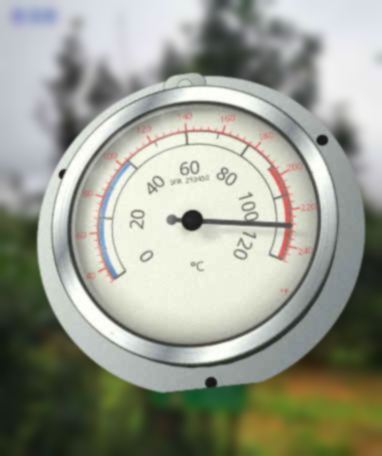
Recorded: 110 (°C)
